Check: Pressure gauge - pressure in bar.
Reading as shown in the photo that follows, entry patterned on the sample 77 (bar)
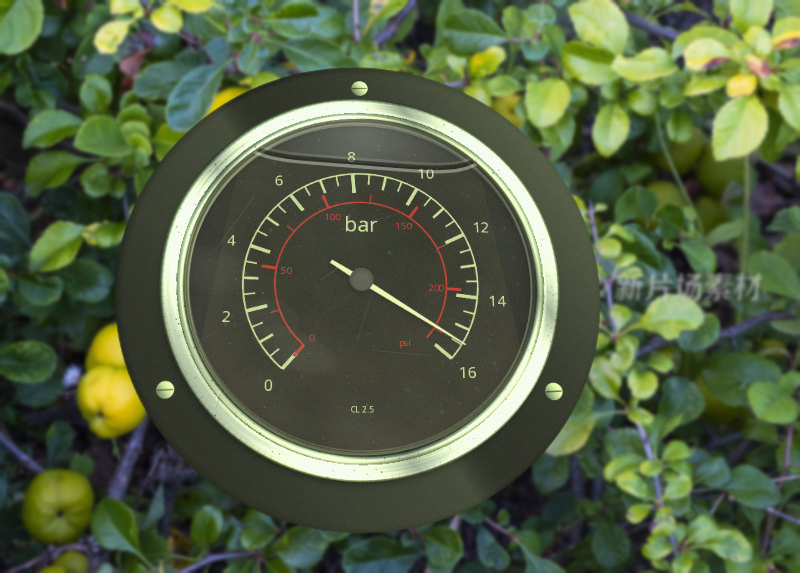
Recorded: 15.5 (bar)
